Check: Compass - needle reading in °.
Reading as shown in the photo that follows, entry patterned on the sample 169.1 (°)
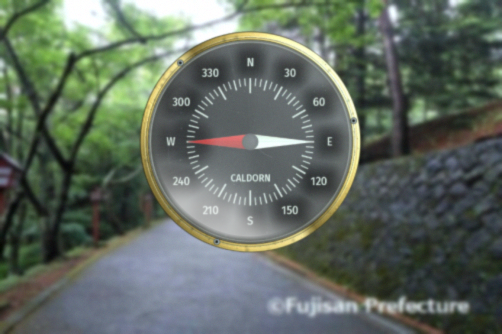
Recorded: 270 (°)
